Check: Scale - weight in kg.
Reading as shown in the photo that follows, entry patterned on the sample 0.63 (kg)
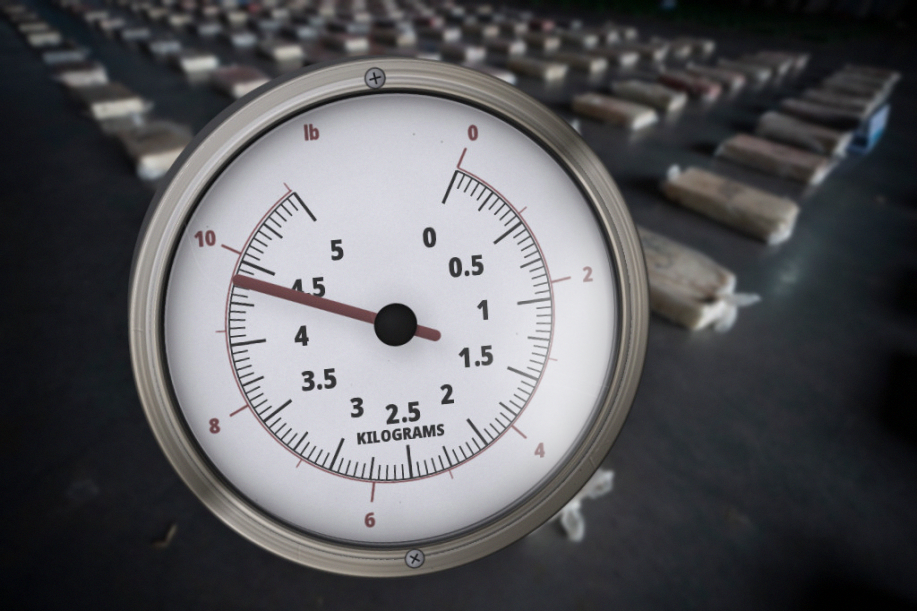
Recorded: 4.4 (kg)
